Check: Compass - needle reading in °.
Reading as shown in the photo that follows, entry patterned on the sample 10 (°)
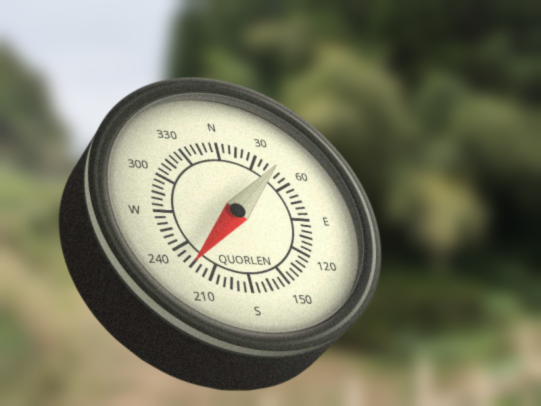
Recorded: 225 (°)
